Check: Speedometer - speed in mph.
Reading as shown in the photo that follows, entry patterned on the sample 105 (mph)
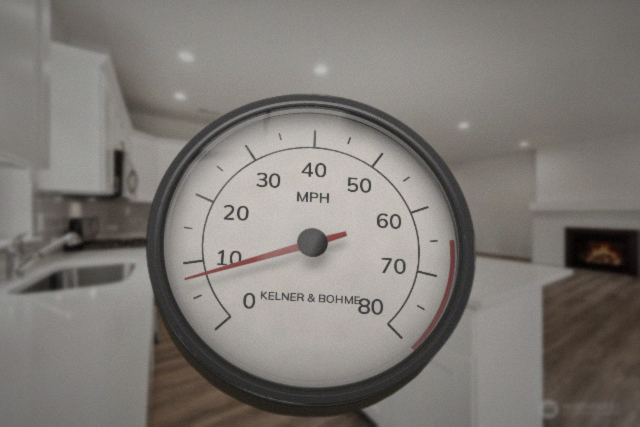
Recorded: 7.5 (mph)
